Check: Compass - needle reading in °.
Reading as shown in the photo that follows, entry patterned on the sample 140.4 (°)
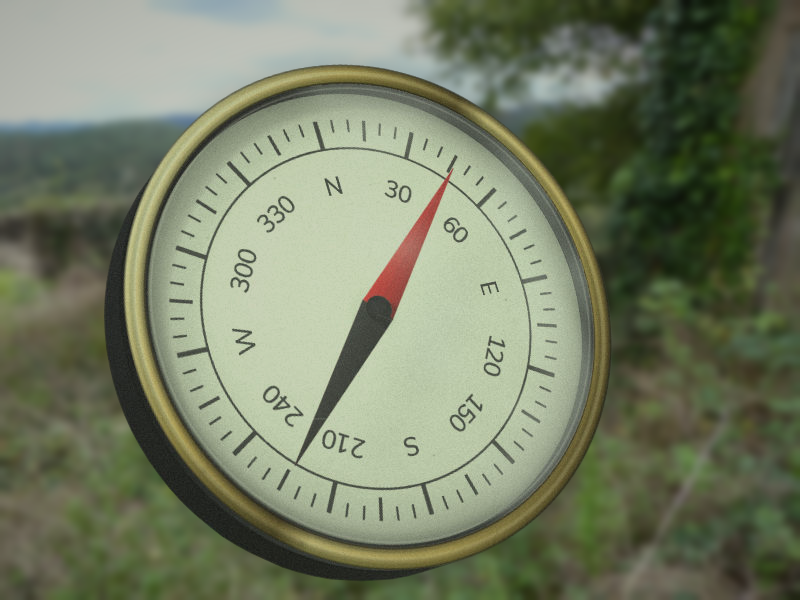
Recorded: 45 (°)
